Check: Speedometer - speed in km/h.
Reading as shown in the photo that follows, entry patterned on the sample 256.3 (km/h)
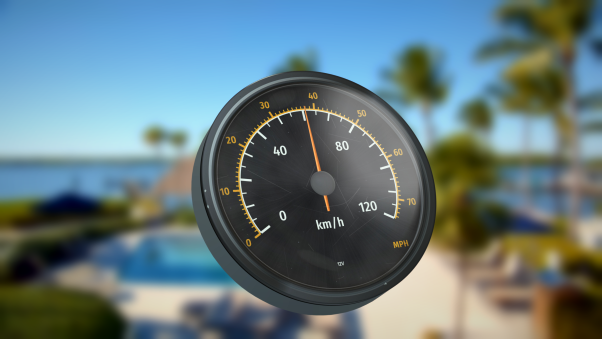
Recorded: 60 (km/h)
